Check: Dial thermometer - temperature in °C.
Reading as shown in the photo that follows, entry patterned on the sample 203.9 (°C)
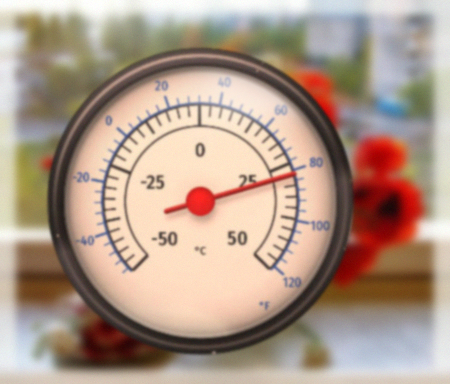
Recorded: 27.5 (°C)
